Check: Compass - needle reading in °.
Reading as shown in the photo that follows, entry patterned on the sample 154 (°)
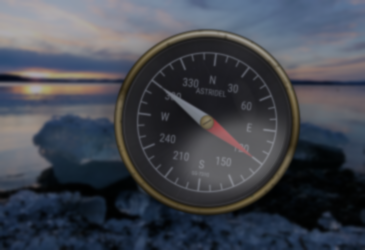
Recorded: 120 (°)
